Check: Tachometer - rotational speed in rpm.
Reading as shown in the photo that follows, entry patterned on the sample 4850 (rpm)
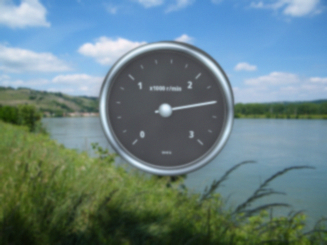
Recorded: 2400 (rpm)
